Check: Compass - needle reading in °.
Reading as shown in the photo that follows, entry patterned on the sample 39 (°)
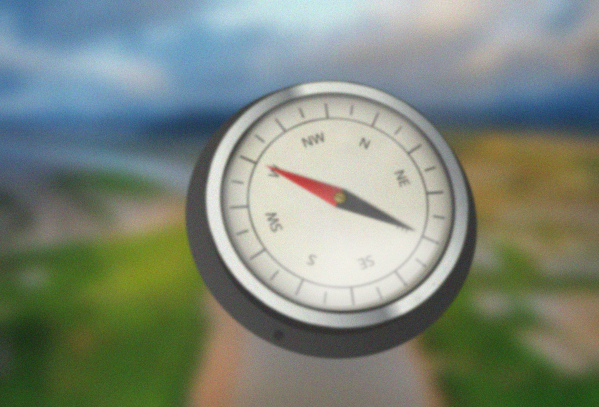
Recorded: 270 (°)
